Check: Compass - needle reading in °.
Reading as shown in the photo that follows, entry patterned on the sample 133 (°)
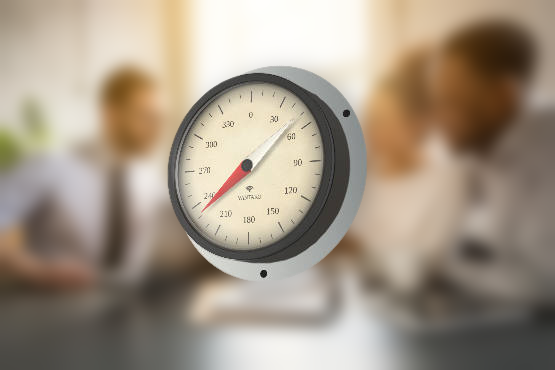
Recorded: 230 (°)
